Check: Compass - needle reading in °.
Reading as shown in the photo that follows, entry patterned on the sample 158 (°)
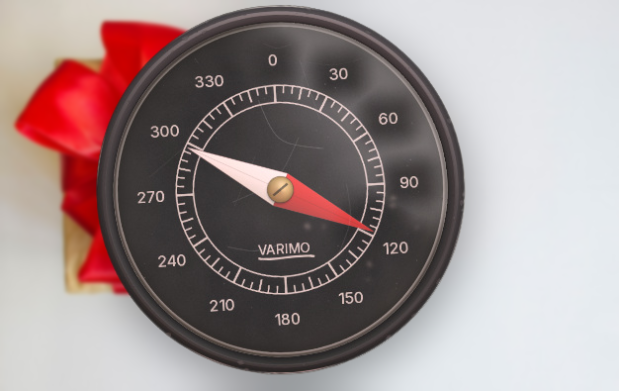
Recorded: 117.5 (°)
